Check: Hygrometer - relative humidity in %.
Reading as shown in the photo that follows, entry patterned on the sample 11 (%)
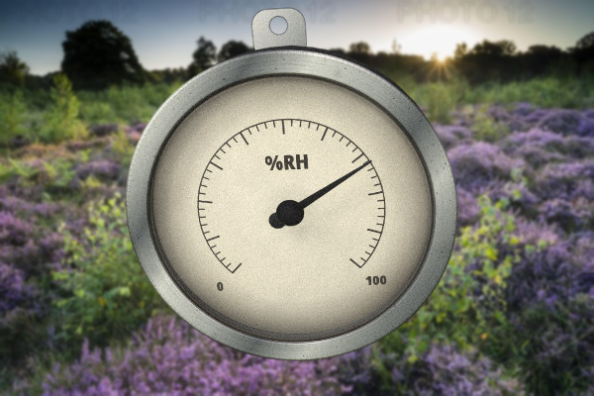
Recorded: 72 (%)
